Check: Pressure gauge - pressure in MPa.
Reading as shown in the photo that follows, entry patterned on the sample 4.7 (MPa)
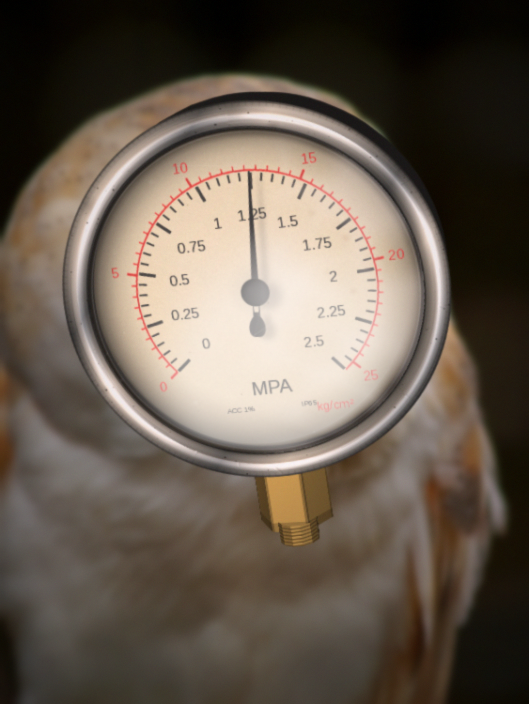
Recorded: 1.25 (MPa)
